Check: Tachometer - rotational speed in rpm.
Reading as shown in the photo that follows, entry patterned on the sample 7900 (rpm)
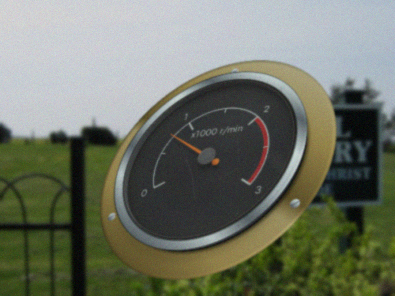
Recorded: 750 (rpm)
